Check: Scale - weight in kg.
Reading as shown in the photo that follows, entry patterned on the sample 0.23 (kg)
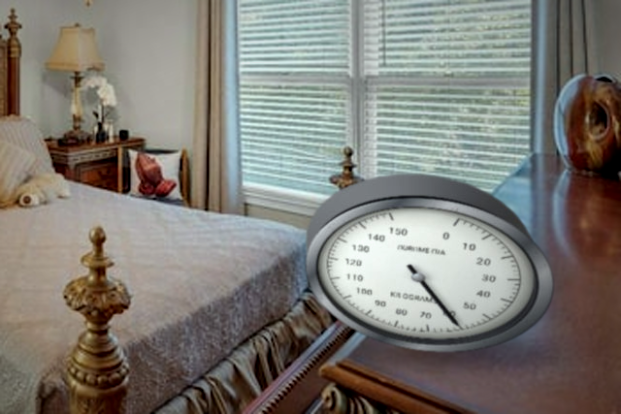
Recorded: 60 (kg)
